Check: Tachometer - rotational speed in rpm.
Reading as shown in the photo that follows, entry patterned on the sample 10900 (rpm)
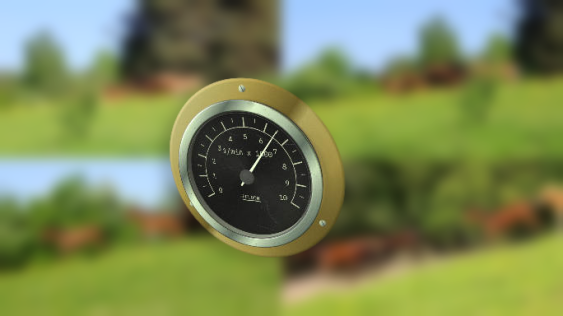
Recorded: 6500 (rpm)
